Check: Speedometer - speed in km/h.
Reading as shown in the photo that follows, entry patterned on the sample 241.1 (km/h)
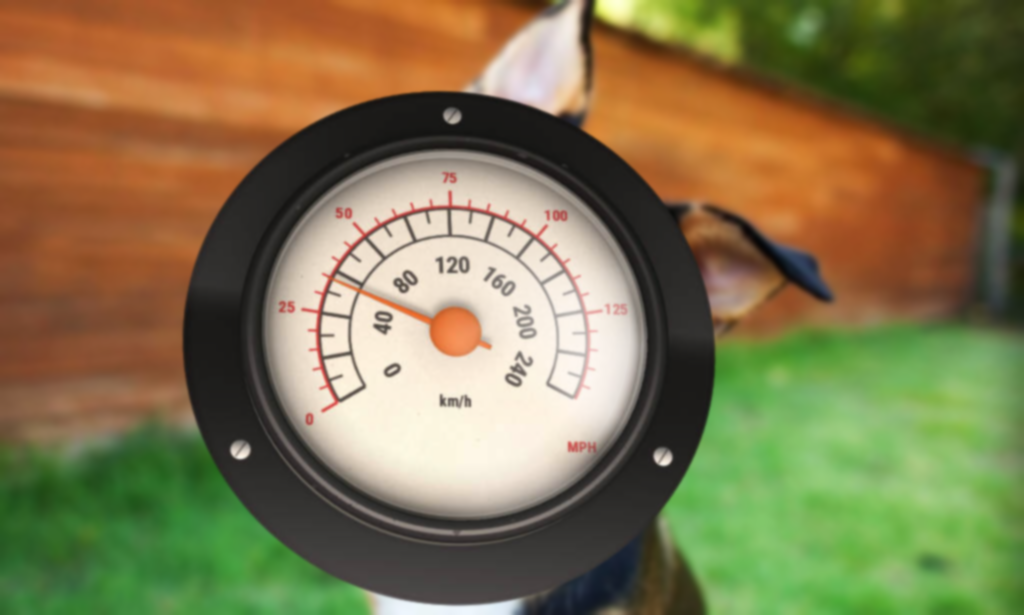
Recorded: 55 (km/h)
